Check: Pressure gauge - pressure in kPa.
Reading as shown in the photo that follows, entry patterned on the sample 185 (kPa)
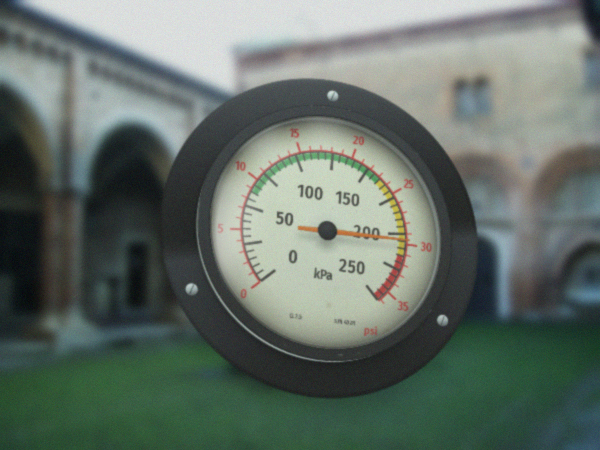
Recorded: 205 (kPa)
